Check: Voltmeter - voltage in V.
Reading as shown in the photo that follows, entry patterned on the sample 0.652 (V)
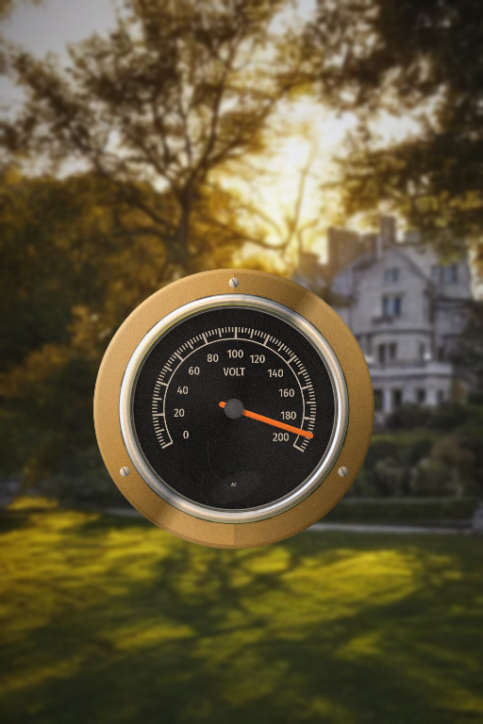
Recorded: 190 (V)
